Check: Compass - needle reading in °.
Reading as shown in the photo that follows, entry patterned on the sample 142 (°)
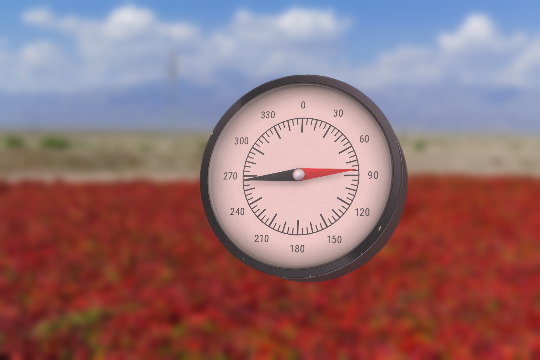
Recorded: 85 (°)
